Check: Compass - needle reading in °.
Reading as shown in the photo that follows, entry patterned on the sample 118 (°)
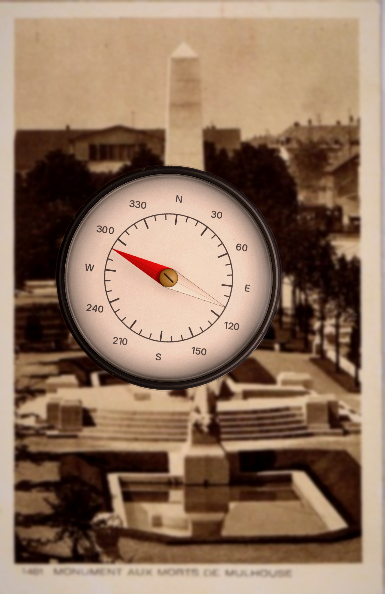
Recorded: 290 (°)
